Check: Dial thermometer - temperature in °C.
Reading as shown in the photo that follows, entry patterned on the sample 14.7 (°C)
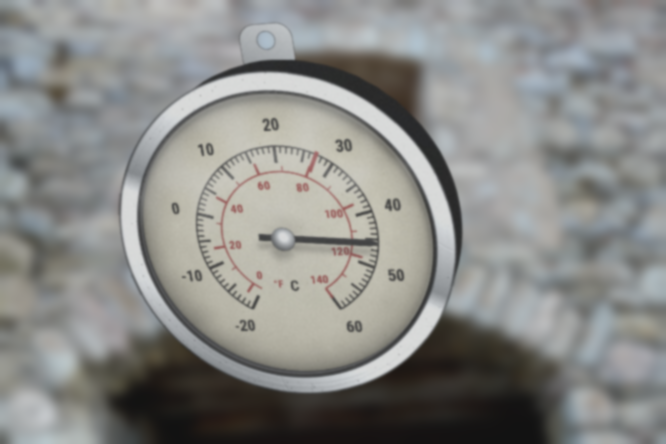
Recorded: 45 (°C)
